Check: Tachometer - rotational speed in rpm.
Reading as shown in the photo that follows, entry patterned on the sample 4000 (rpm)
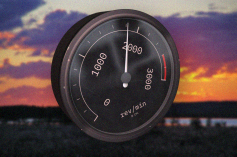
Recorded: 1800 (rpm)
